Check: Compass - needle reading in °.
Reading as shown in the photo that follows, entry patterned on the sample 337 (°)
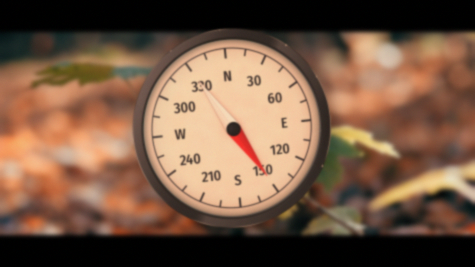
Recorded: 150 (°)
